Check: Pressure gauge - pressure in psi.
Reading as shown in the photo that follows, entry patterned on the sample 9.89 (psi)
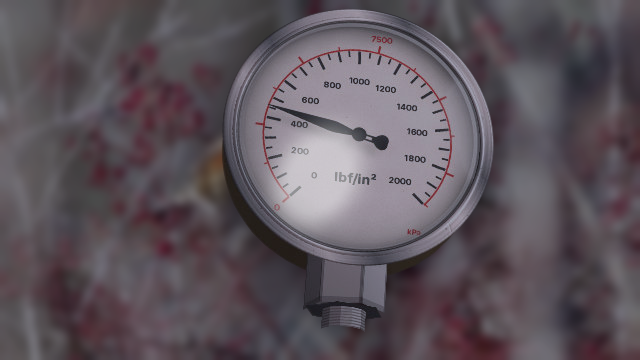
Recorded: 450 (psi)
